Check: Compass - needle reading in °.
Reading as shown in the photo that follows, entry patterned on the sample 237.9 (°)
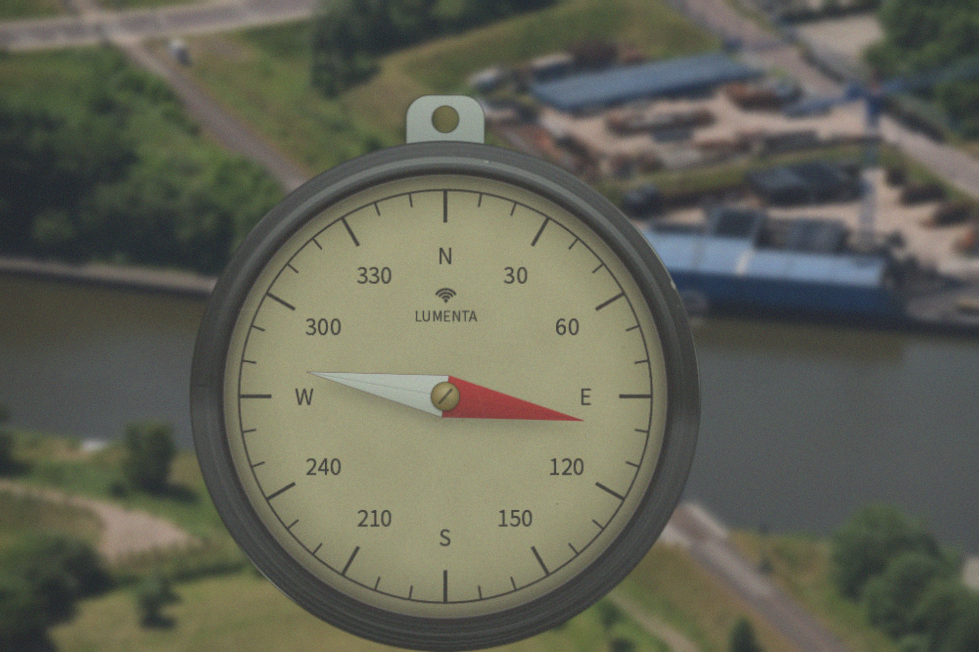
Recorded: 100 (°)
